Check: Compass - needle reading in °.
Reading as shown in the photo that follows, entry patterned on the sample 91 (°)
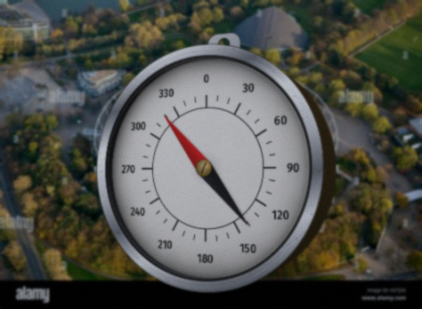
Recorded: 320 (°)
